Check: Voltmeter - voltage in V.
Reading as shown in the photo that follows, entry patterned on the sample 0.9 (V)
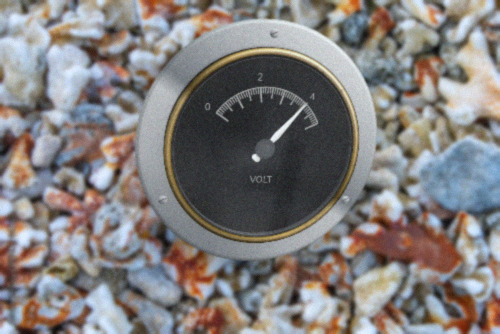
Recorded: 4 (V)
